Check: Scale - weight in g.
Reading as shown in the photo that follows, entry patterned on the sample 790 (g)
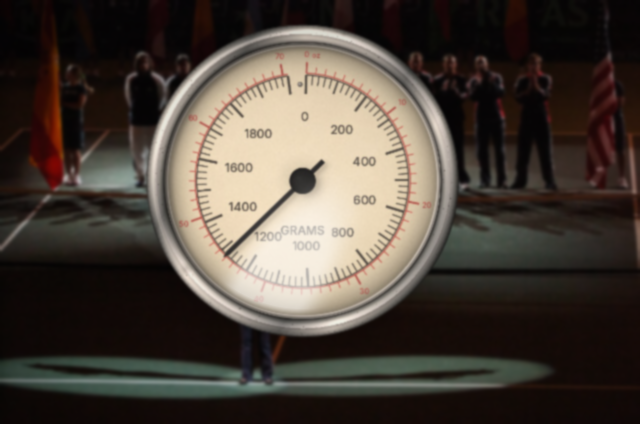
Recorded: 1280 (g)
